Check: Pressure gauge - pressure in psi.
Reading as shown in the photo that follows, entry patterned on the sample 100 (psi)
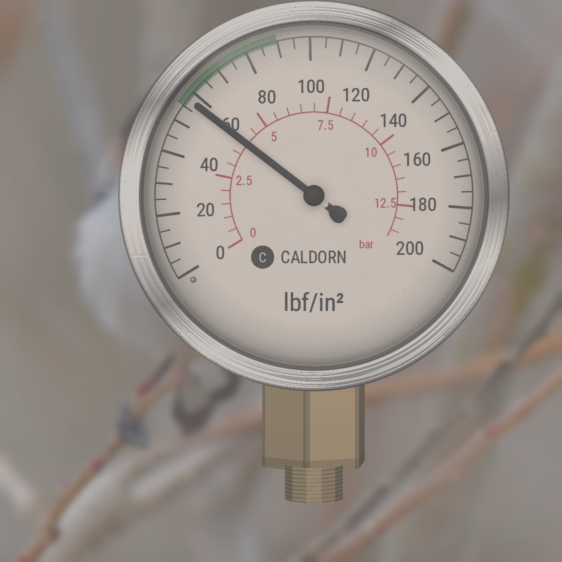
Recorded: 57.5 (psi)
